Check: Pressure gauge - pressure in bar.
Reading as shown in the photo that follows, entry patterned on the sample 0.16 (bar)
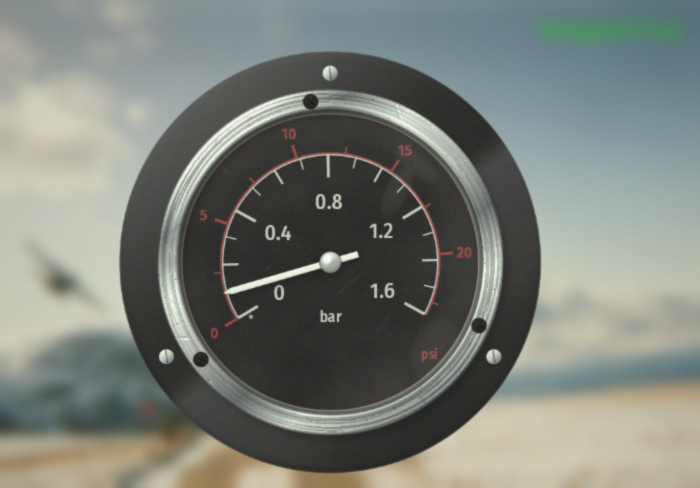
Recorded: 0.1 (bar)
